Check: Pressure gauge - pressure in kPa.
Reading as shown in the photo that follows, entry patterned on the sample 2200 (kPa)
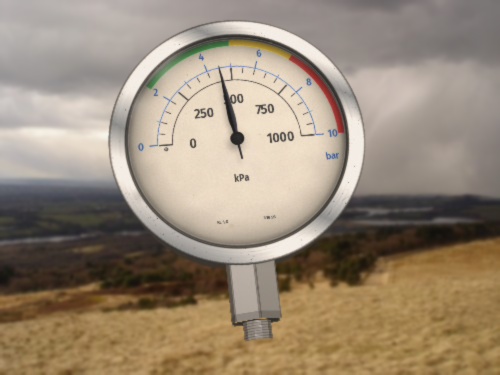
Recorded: 450 (kPa)
